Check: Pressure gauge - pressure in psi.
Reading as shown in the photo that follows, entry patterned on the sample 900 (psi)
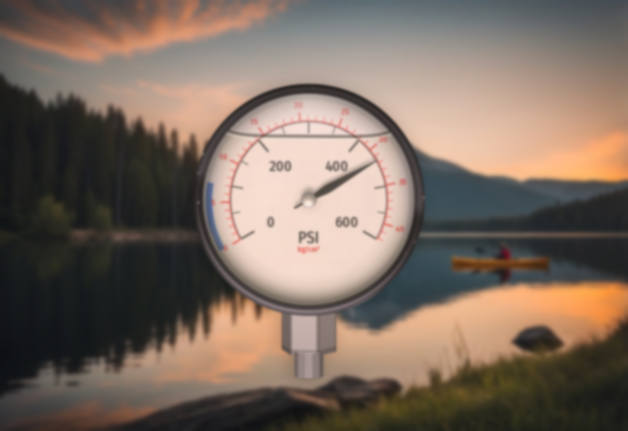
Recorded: 450 (psi)
